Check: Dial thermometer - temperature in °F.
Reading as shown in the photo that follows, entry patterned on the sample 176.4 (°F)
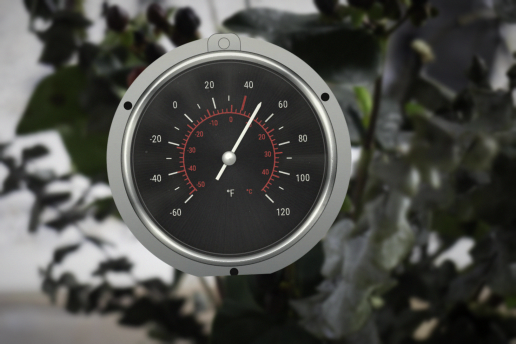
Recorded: 50 (°F)
